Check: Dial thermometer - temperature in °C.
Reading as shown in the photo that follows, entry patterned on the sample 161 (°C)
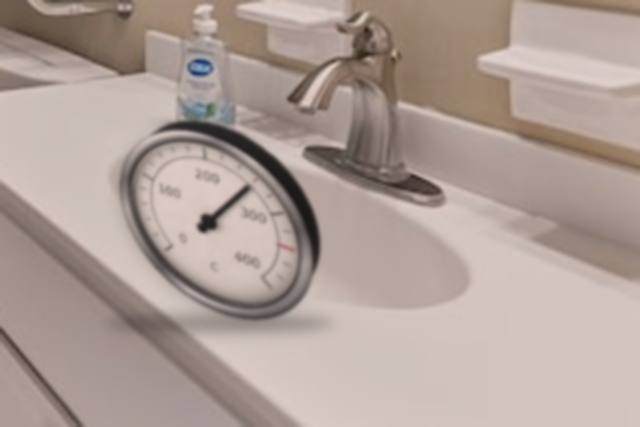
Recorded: 260 (°C)
